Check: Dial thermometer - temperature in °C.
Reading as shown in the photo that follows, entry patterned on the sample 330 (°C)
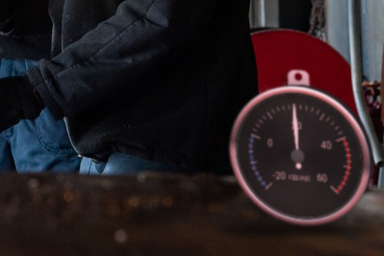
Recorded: 20 (°C)
